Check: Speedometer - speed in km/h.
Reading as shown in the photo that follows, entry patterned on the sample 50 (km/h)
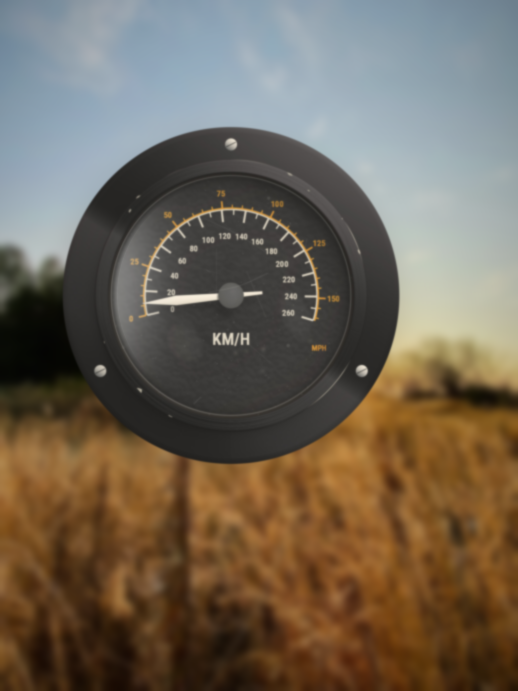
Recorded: 10 (km/h)
